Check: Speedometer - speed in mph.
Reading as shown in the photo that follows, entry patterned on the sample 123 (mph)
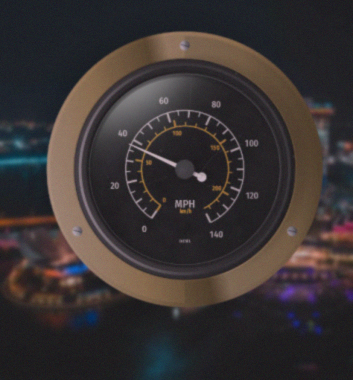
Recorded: 37.5 (mph)
